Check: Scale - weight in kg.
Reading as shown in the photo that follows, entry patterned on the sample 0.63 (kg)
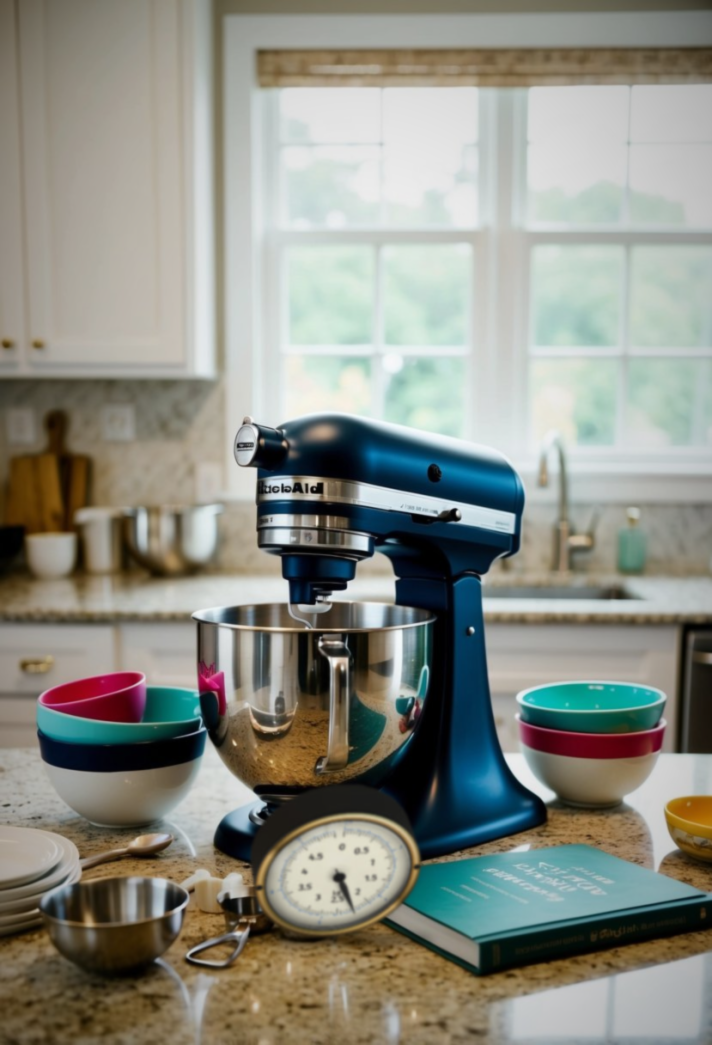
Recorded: 2.25 (kg)
